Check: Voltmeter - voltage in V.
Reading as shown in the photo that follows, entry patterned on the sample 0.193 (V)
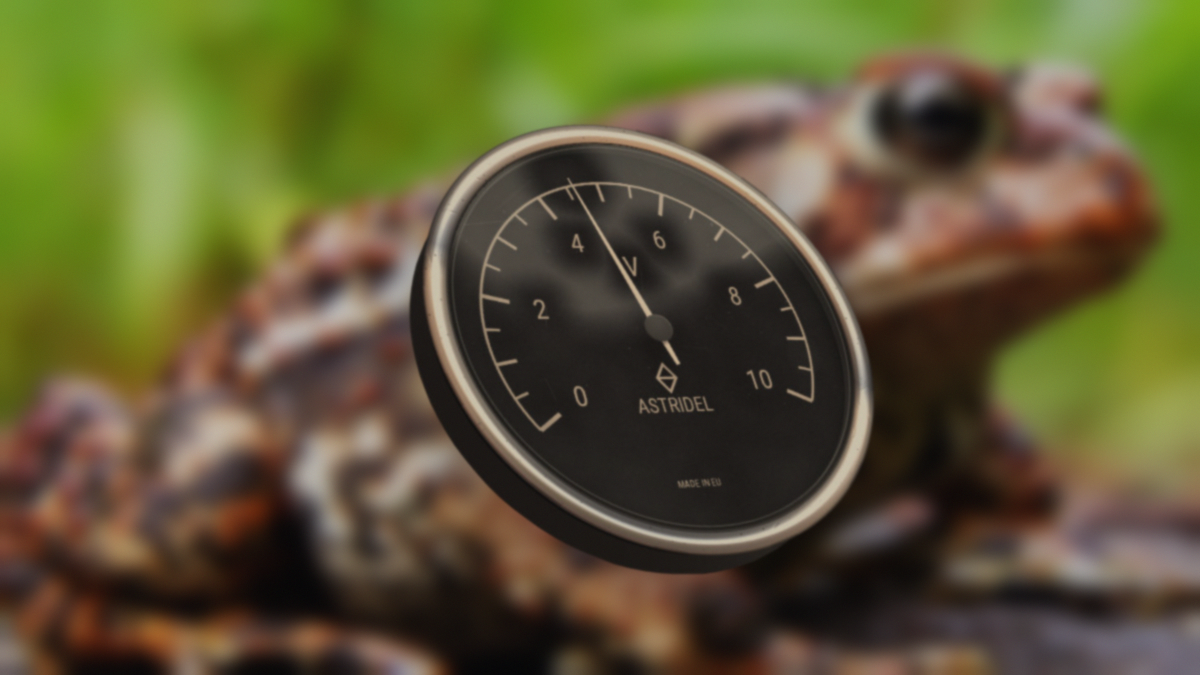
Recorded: 4.5 (V)
